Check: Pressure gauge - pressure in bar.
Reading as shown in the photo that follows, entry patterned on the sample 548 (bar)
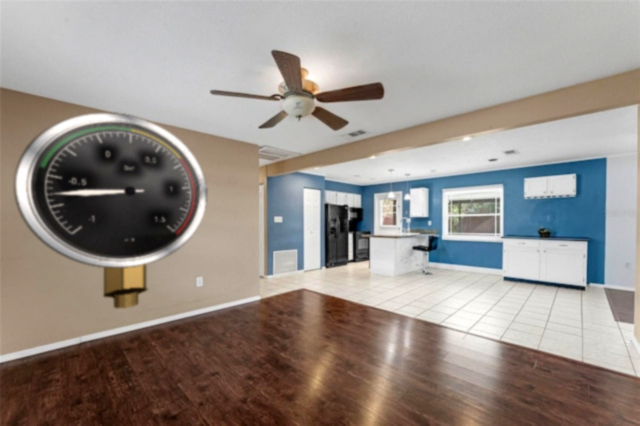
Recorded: -0.65 (bar)
